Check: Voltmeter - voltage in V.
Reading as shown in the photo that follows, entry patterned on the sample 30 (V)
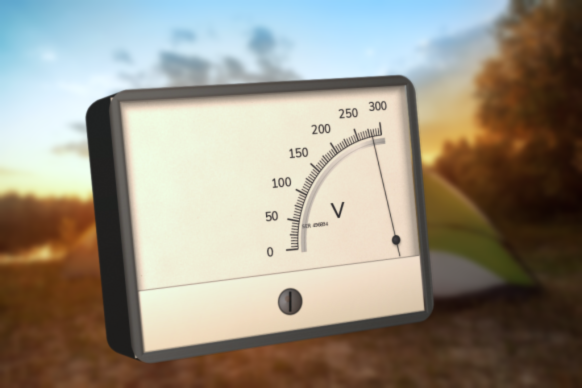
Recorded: 275 (V)
